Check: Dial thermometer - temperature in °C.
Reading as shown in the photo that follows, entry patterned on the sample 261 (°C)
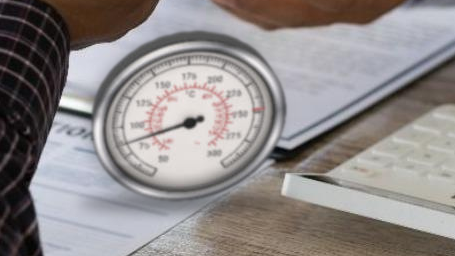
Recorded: 87.5 (°C)
